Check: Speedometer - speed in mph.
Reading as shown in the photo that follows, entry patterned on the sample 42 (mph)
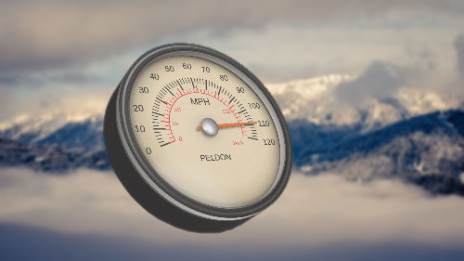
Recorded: 110 (mph)
